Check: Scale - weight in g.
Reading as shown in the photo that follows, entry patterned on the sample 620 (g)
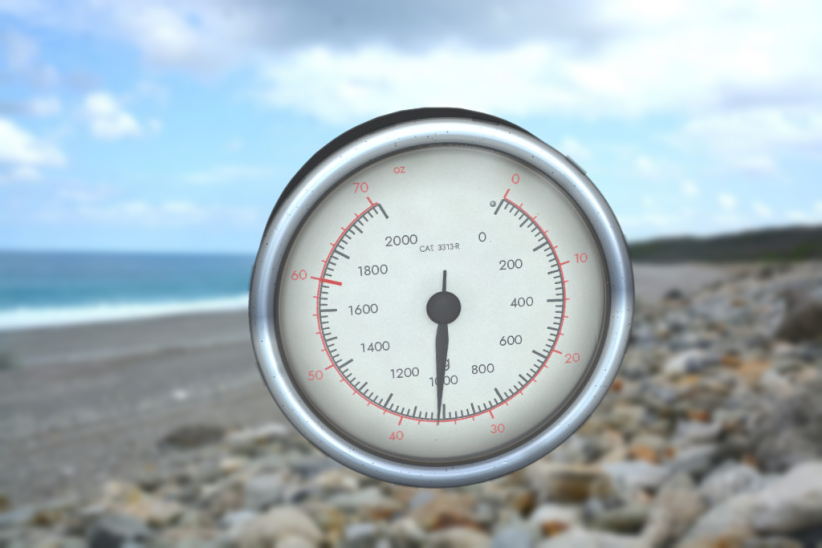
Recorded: 1020 (g)
